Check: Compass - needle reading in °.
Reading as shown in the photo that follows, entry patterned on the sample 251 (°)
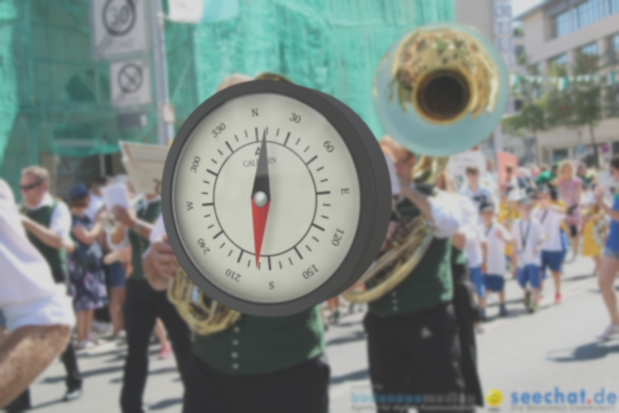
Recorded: 190 (°)
